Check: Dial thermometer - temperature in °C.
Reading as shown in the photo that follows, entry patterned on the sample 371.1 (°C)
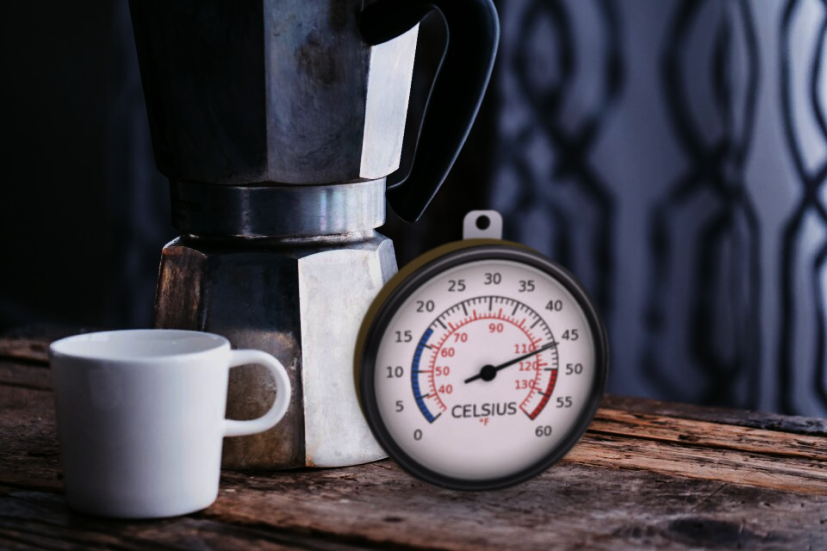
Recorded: 45 (°C)
